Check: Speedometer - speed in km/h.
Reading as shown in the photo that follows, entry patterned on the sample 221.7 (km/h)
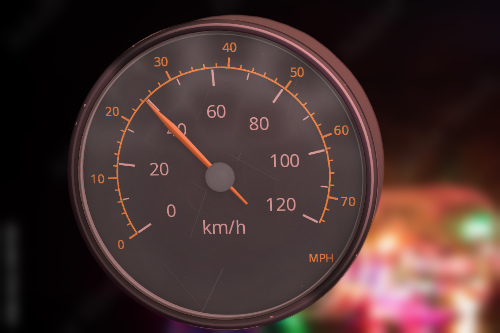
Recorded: 40 (km/h)
